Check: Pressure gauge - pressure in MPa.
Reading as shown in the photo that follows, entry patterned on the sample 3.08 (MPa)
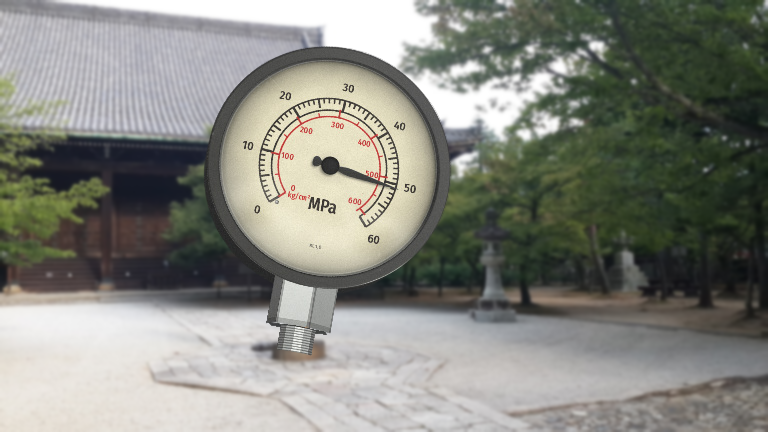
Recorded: 51 (MPa)
